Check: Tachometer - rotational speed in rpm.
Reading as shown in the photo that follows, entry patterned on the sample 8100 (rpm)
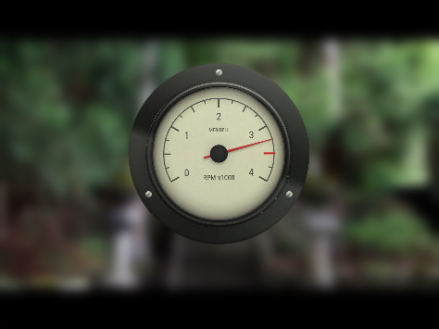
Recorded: 3250 (rpm)
